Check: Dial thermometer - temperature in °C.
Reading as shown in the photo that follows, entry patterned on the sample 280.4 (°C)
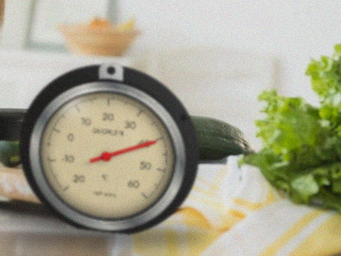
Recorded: 40 (°C)
